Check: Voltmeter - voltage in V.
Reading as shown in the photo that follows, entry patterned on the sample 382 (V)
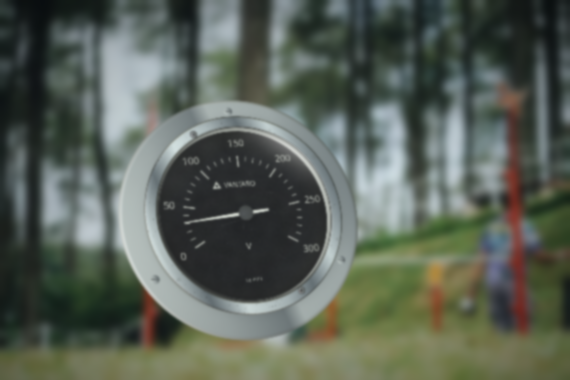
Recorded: 30 (V)
